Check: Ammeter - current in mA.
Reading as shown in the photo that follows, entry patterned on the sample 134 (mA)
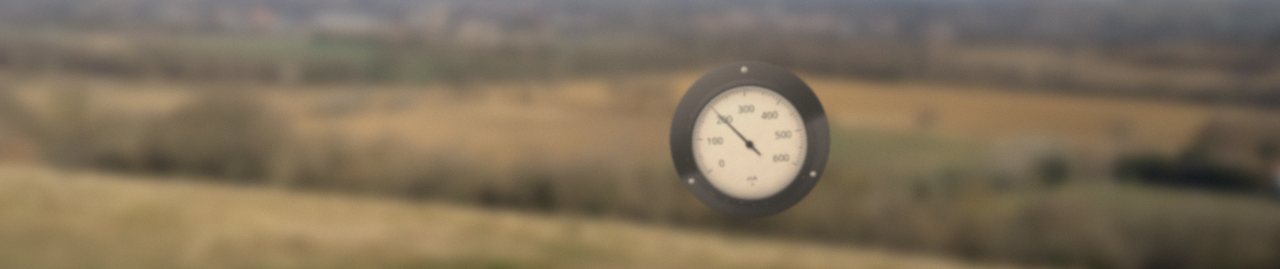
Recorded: 200 (mA)
